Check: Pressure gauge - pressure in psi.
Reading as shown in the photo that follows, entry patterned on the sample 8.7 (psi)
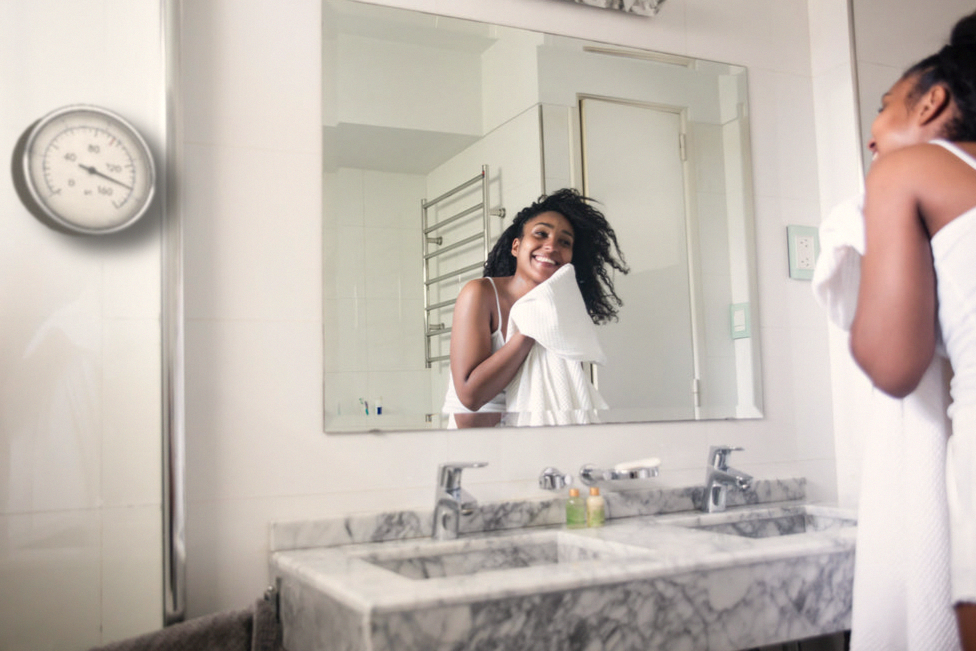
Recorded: 140 (psi)
